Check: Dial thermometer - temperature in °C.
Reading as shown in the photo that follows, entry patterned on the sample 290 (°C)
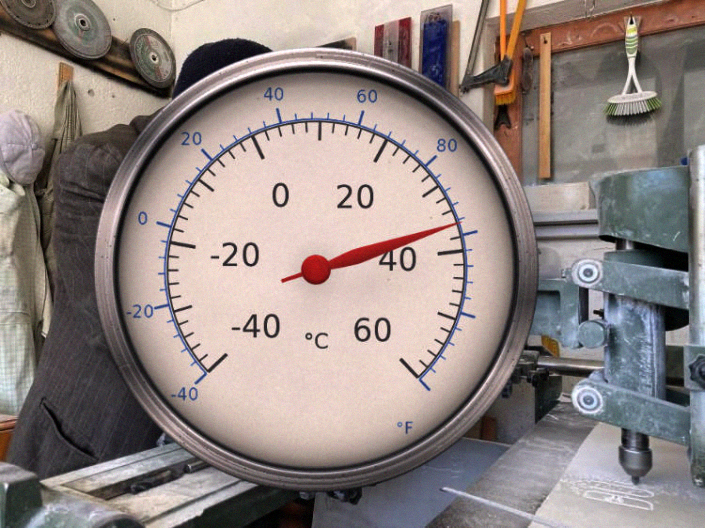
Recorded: 36 (°C)
